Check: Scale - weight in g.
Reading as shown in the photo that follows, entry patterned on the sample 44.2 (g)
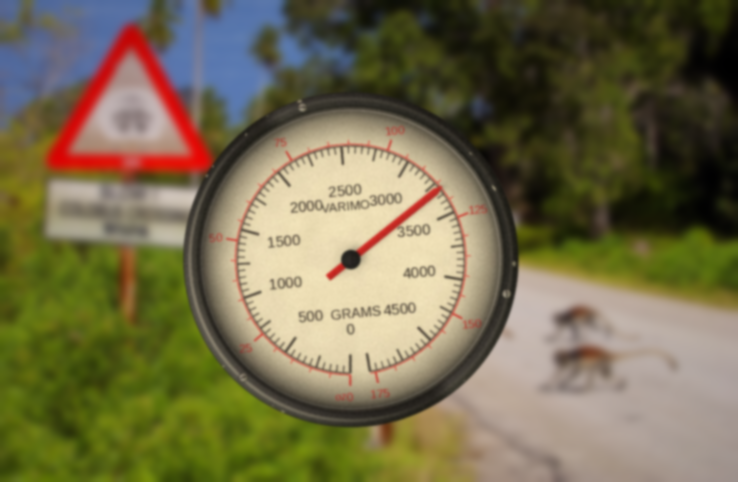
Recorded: 3300 (g)
